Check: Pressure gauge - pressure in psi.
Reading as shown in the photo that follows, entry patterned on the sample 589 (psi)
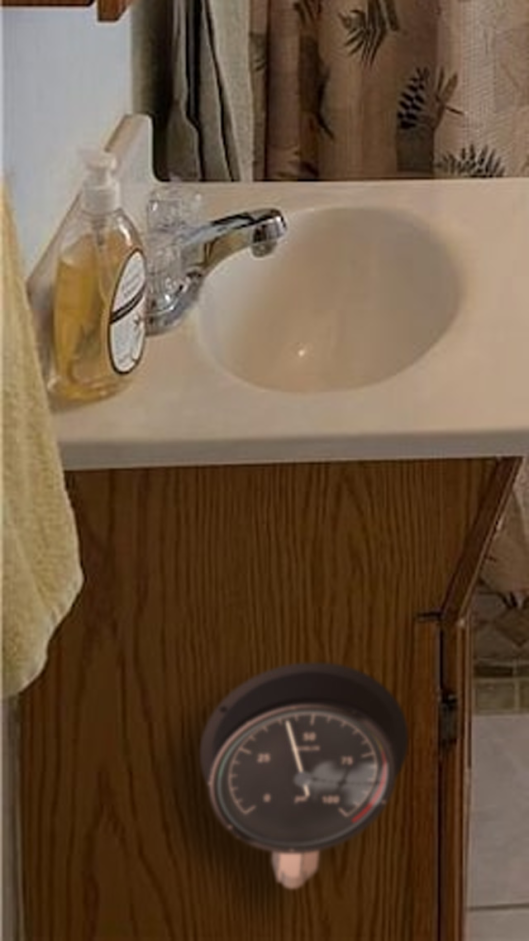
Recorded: 42.5 (psi)
